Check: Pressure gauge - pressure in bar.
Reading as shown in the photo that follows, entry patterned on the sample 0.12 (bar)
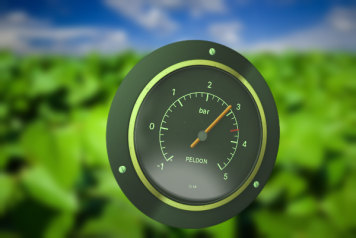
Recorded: 2.8 (bar)
